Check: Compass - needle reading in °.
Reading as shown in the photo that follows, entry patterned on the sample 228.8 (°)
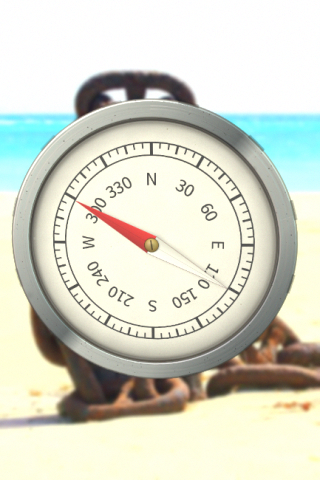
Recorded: 300 (°)
